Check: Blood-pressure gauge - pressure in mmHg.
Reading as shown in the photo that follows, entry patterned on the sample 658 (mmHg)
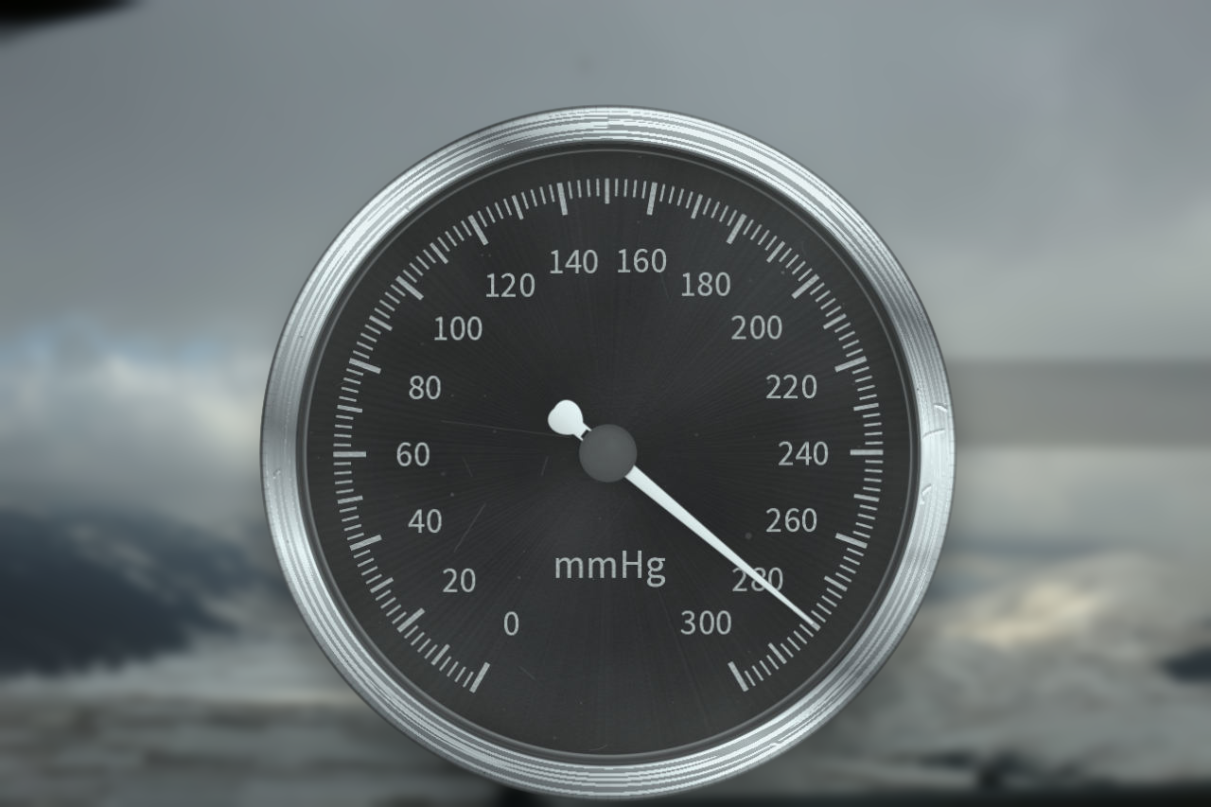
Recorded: 280 (mmHg)
